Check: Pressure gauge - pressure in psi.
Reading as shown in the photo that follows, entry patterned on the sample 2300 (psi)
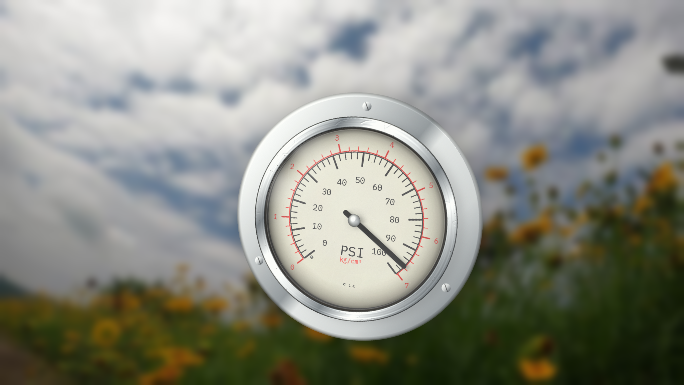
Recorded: 96 (psi)
